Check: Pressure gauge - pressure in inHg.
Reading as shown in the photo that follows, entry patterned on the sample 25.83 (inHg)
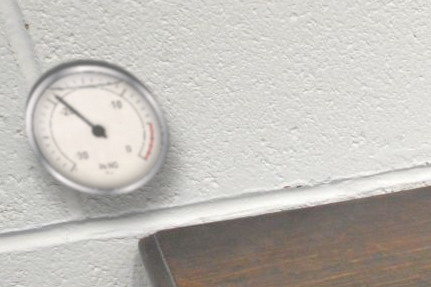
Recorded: -19 (inHg)
